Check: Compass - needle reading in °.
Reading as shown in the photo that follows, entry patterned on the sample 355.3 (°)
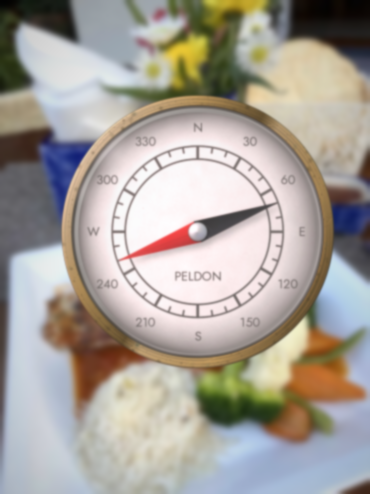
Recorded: 250 (°)
